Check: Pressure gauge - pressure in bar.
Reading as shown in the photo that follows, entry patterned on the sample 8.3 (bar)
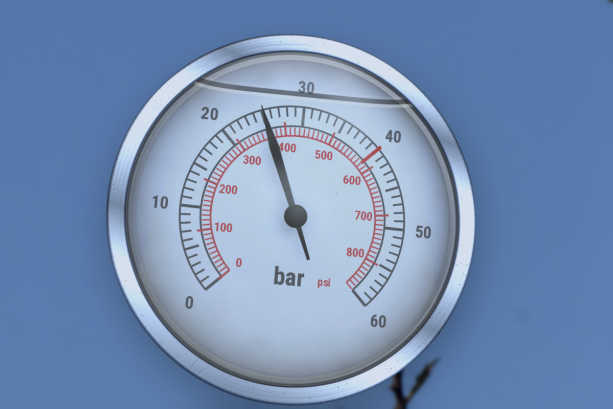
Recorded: 25 (bar)
